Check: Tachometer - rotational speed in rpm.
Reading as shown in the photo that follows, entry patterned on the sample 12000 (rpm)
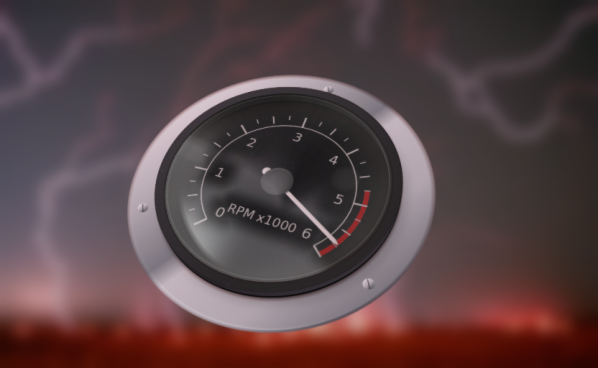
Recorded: 5750 (rpm)
